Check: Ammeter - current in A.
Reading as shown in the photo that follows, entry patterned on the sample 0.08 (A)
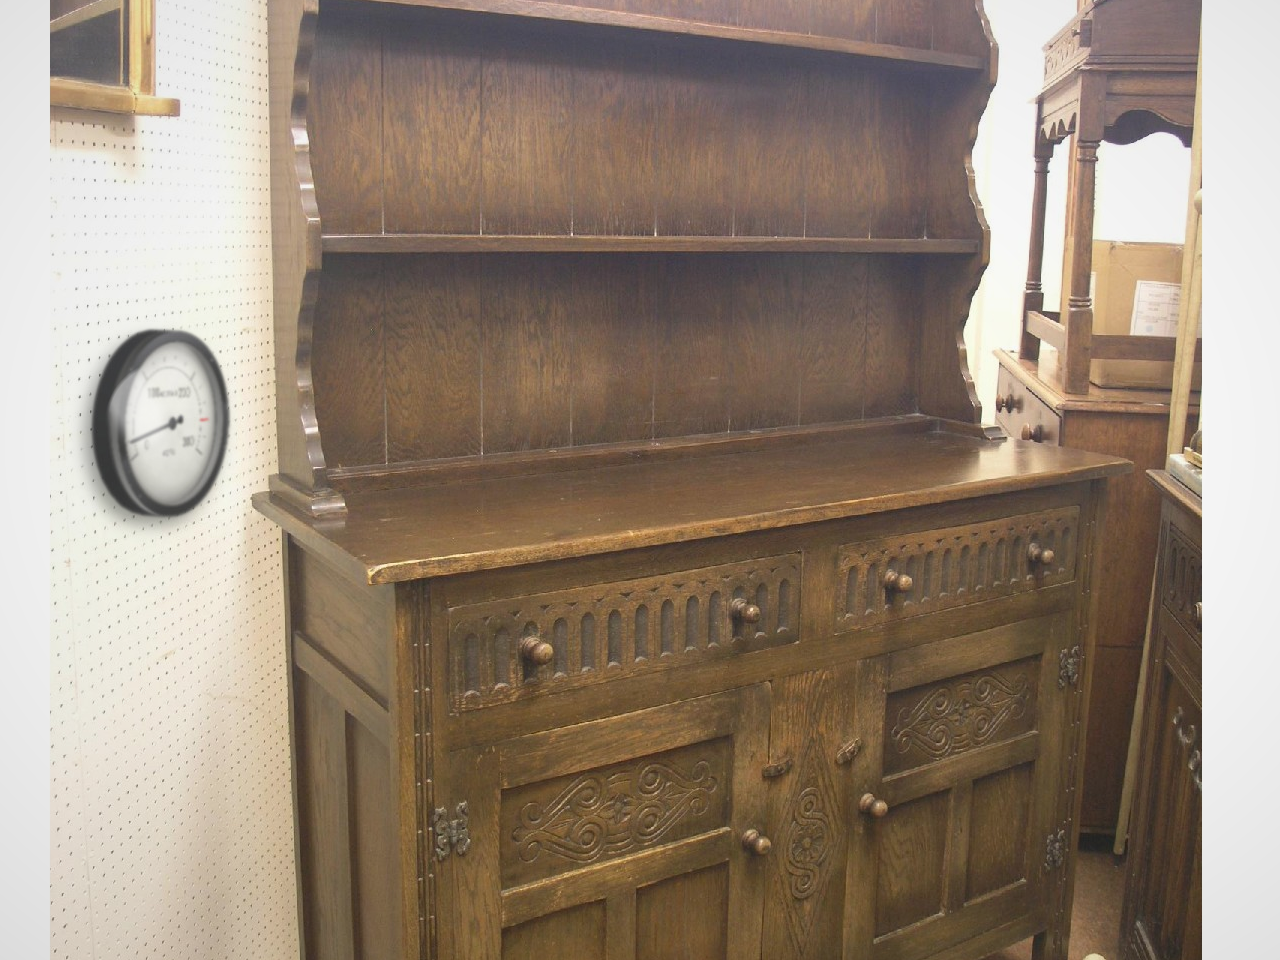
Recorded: 20 (A)
